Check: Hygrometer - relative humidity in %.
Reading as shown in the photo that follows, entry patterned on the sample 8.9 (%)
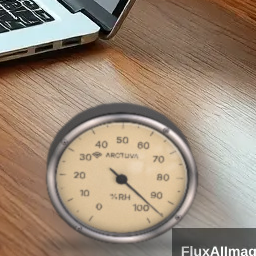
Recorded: 95 (%)
